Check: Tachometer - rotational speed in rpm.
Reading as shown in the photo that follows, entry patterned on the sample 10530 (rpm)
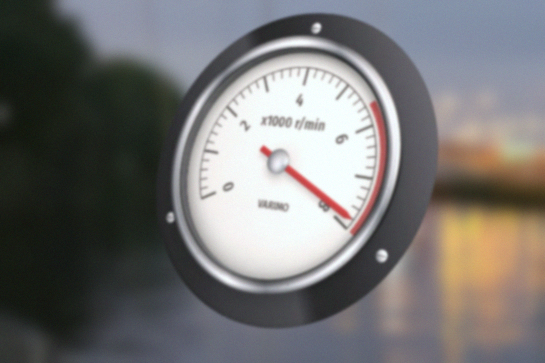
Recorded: 7800 (rpm)
